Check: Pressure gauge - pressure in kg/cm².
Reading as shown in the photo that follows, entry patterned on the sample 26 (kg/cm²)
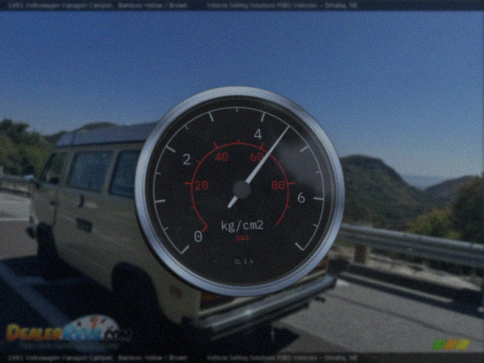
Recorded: 4.5 (kg/cm²)
